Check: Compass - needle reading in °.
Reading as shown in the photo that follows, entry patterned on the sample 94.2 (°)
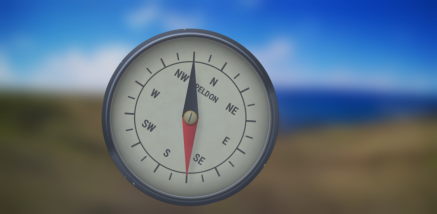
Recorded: 150 (°)
